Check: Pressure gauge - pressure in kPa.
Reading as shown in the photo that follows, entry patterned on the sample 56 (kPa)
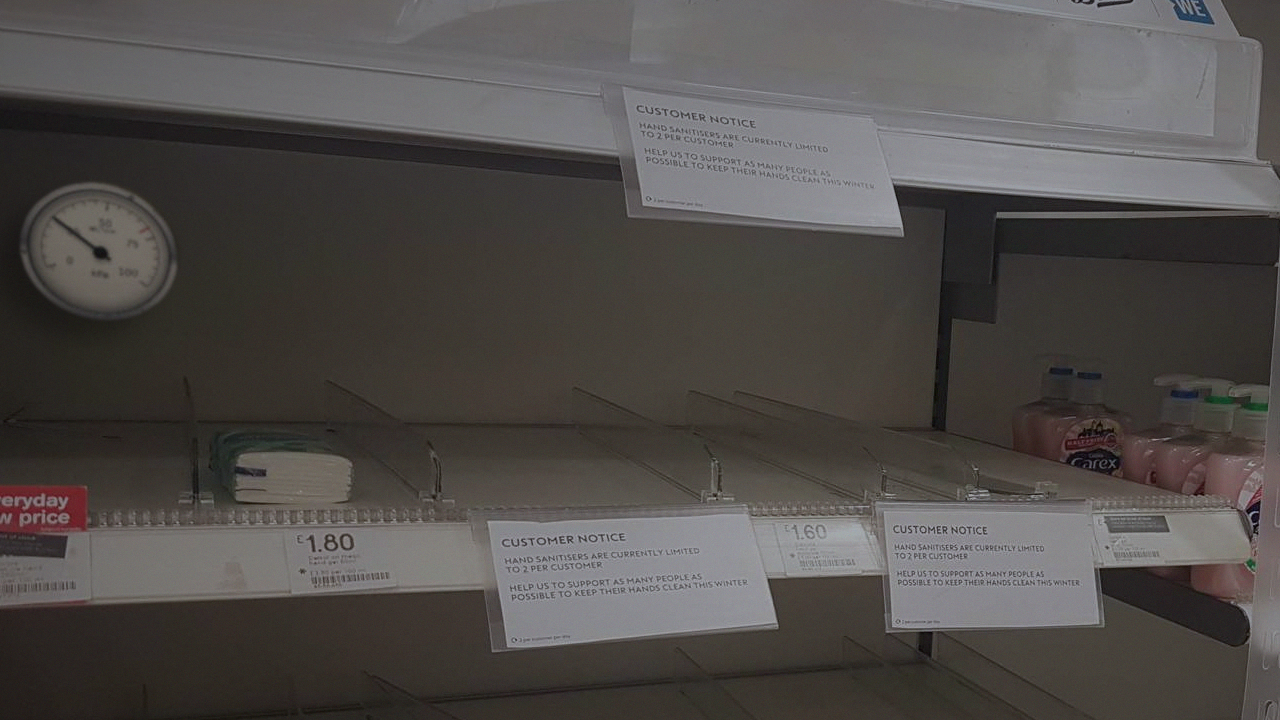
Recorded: 25 (kPa)
